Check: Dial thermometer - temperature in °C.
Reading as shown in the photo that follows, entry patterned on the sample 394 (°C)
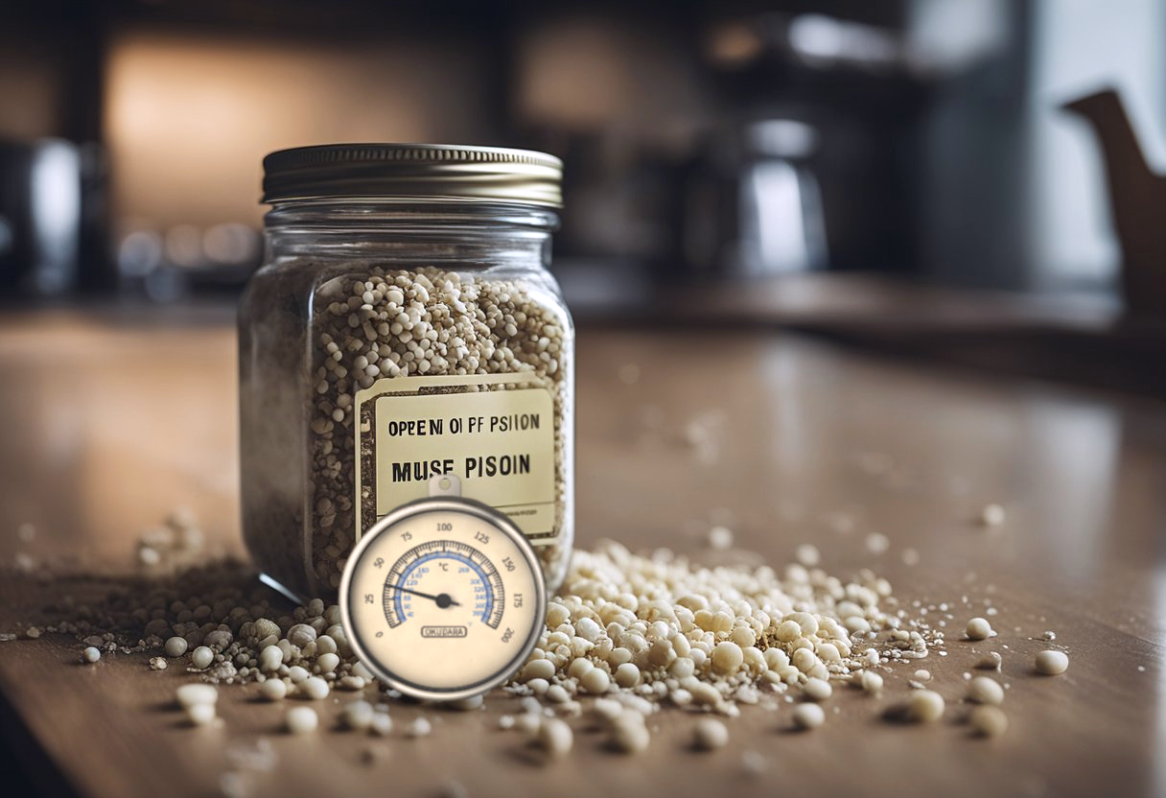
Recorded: 37.5 (°C)
